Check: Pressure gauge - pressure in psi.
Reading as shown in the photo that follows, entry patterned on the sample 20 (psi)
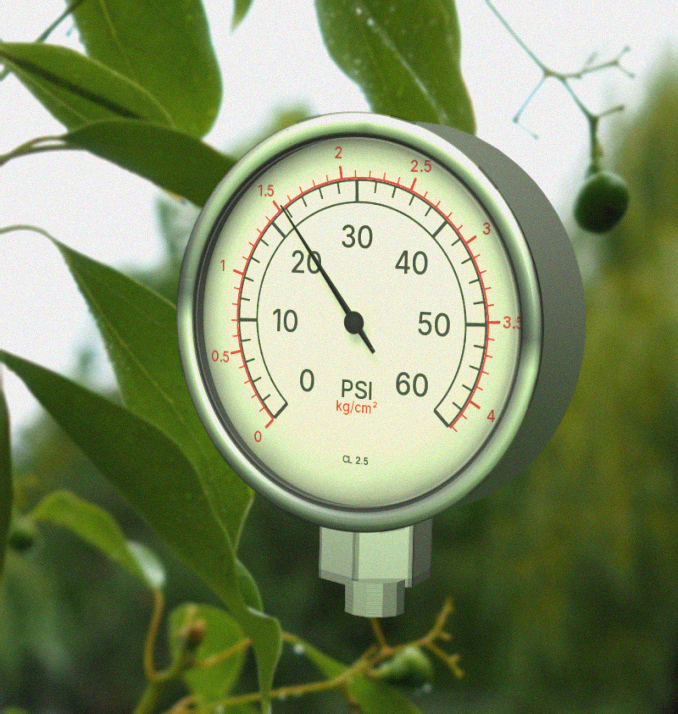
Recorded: 22 (psi)
